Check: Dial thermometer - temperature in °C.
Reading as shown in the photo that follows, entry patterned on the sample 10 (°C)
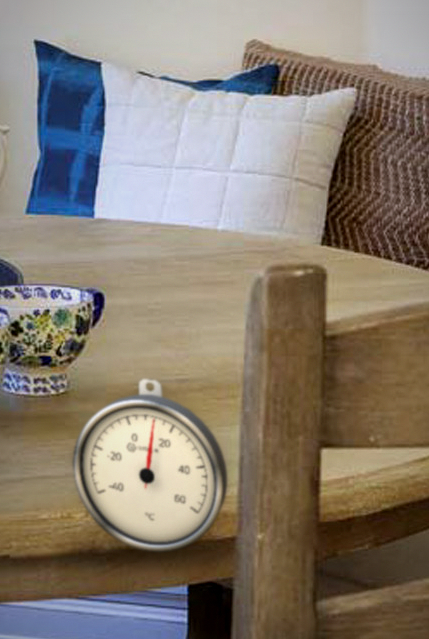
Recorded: 12 (°C)
